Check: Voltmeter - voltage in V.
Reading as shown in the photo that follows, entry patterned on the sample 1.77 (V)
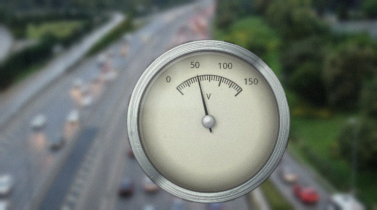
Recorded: 50 (V)
